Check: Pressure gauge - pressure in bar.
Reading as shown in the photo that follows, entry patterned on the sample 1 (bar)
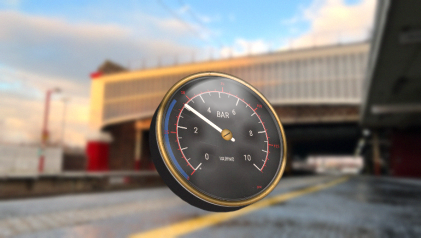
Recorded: 3 (bar)
